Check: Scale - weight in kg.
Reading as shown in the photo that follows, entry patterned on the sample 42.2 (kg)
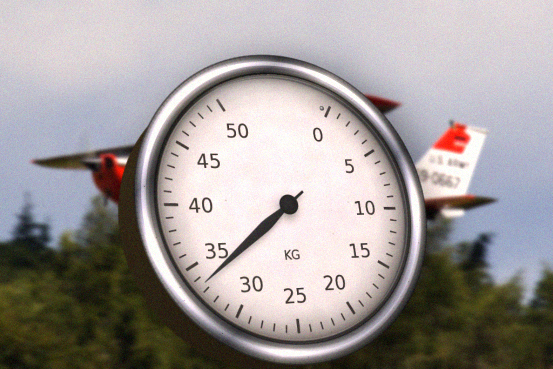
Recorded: 33.5 (kg)
